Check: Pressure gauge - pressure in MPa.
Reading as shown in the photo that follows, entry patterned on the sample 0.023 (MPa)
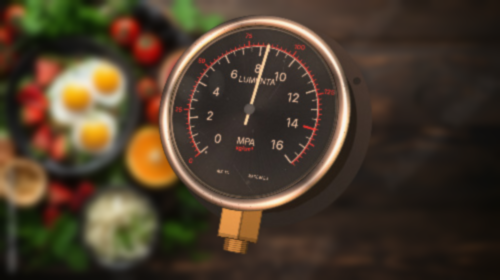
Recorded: 8.5 (MPa)
